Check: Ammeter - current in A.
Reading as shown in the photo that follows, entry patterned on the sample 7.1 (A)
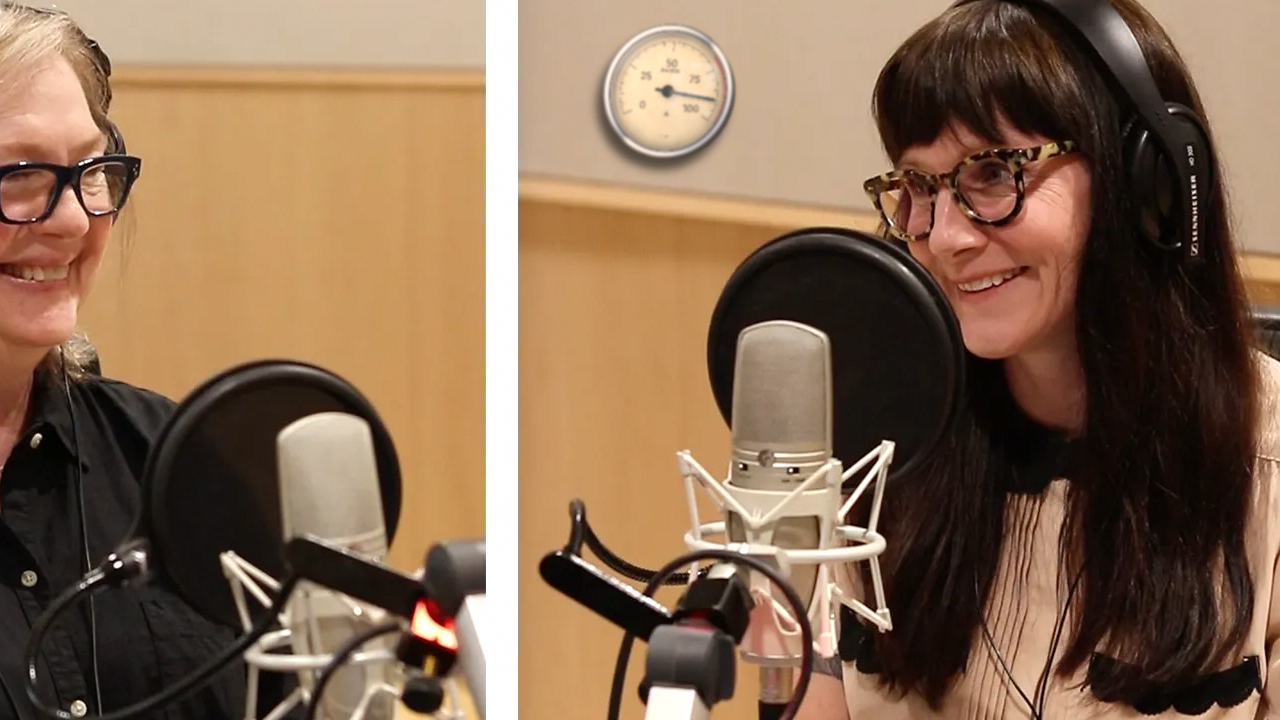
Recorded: 90 (A)
